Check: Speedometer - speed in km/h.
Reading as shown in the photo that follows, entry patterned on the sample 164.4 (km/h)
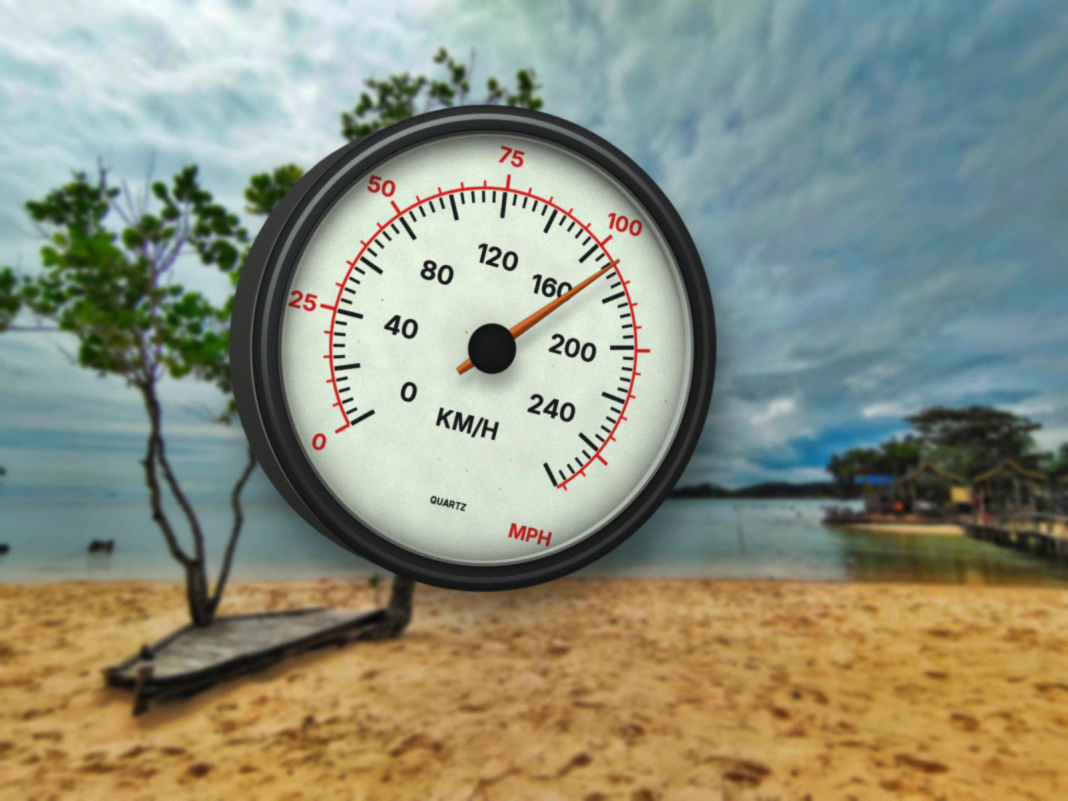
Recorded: 168 (km/h)
